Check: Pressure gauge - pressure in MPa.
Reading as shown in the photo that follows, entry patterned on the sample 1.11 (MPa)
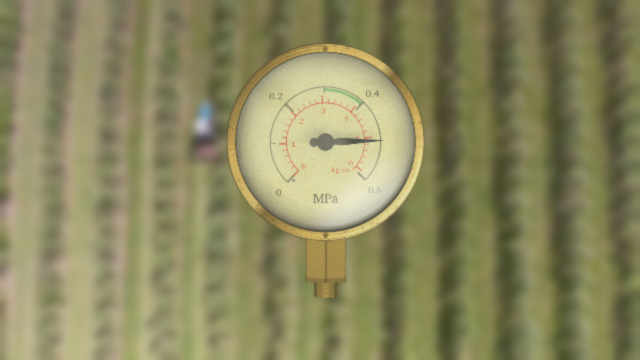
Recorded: 0.5 (MPa)
